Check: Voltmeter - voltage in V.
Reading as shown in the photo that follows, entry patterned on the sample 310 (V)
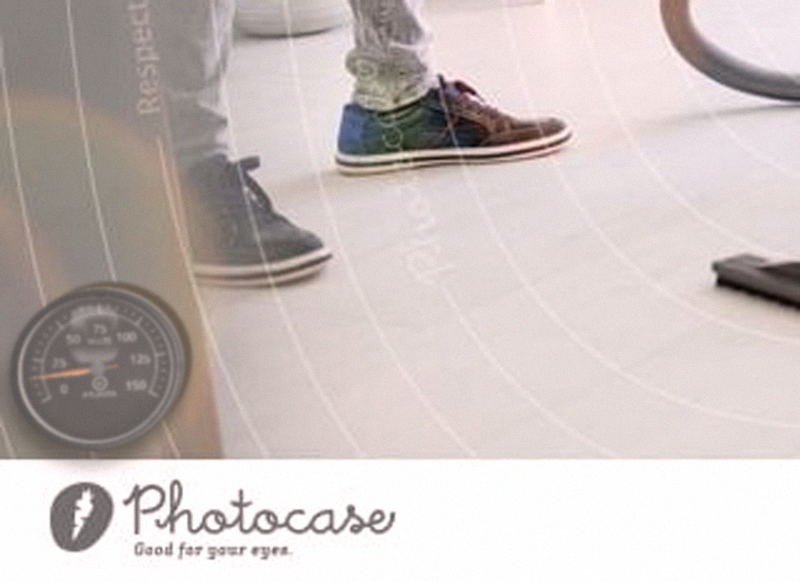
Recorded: 15 (V)
